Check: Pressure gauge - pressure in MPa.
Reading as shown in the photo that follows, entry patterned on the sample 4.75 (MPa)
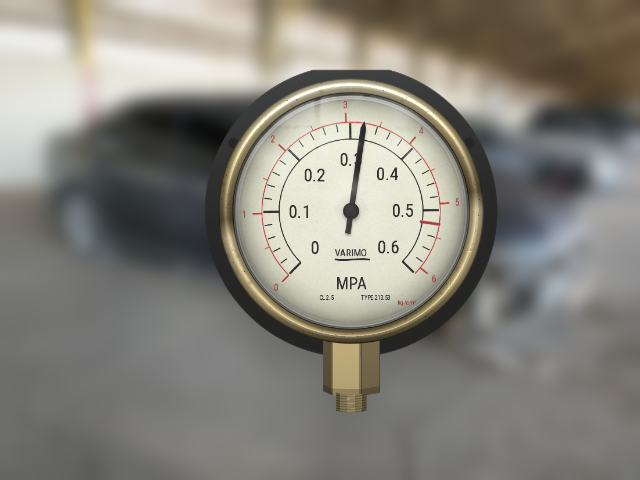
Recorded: 0.32 (MPa)
